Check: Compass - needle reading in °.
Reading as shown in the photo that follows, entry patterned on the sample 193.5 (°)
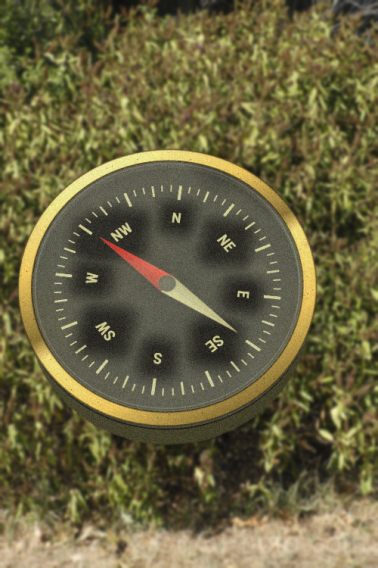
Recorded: 300 (°)
